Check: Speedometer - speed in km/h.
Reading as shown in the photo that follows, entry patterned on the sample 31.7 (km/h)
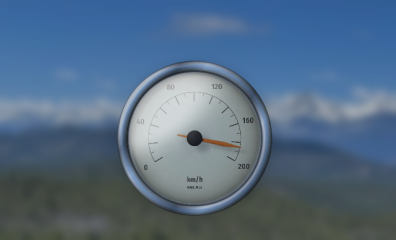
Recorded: 185 (km/h)
